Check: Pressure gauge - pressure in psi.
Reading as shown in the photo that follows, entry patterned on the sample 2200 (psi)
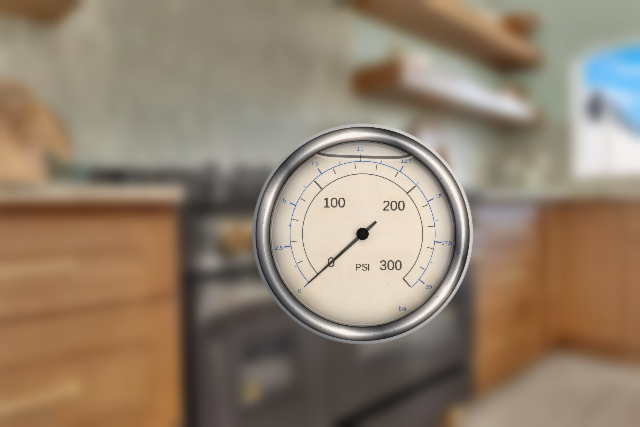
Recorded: 0 (psi)
